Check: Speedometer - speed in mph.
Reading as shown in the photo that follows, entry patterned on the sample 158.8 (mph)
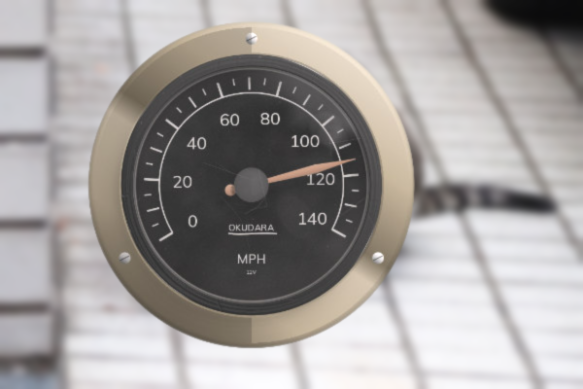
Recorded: 115 (mph)
